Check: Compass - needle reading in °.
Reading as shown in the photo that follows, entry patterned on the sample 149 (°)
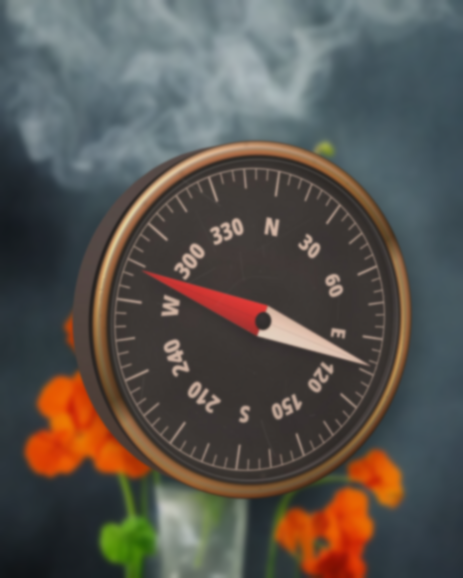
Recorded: 282.5 (°)
